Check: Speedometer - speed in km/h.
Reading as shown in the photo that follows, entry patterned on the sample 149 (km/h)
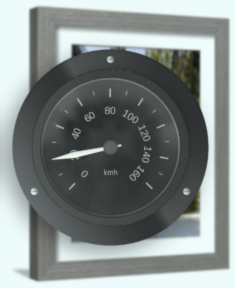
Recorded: 20 (km/h)
